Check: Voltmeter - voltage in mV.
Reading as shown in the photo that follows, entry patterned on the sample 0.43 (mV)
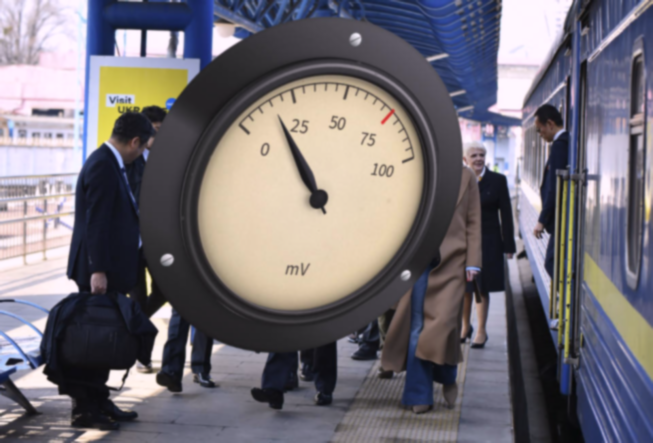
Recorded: 15 (mV)
